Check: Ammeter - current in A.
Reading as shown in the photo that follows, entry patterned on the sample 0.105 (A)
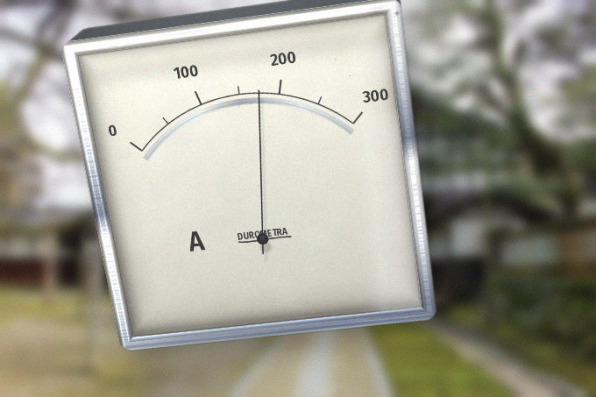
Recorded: 175 (A)
